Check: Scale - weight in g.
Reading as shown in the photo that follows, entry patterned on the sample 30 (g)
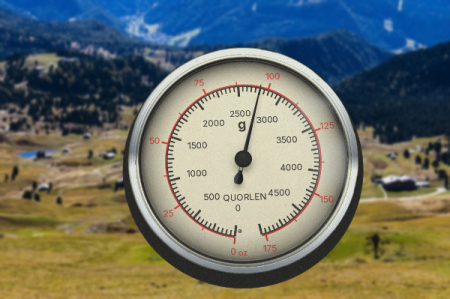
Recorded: 2750 (g)
